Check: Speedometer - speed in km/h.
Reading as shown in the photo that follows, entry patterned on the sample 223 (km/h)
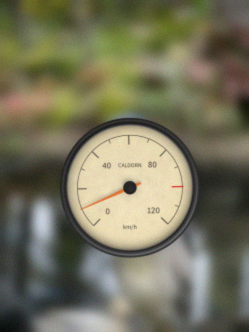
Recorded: 10 (km/h)
